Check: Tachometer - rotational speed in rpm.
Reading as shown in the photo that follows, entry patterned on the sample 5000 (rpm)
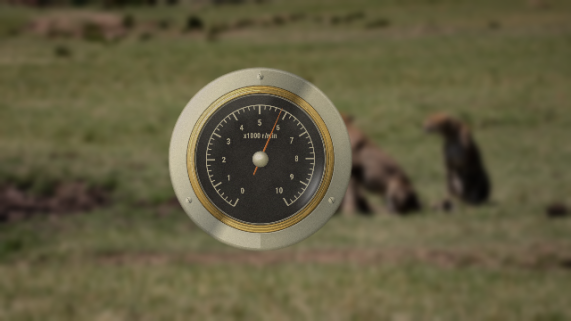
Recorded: 5800 (rpm)
